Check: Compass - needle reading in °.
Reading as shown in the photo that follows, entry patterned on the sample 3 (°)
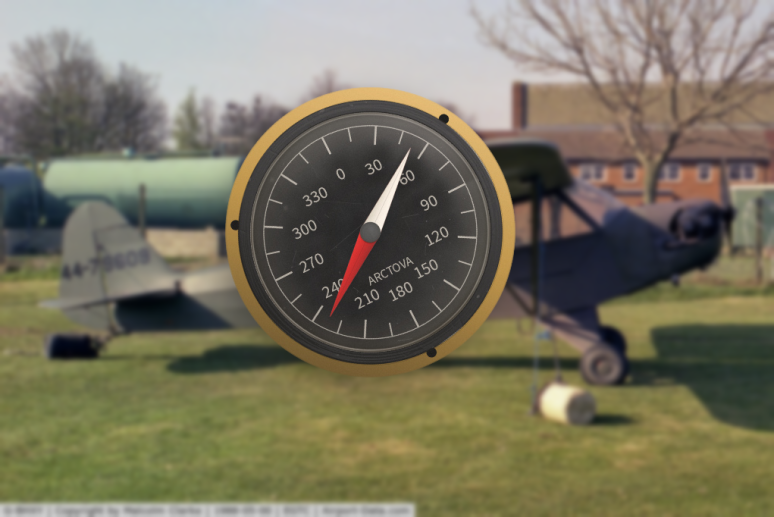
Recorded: 232.5 (°)
